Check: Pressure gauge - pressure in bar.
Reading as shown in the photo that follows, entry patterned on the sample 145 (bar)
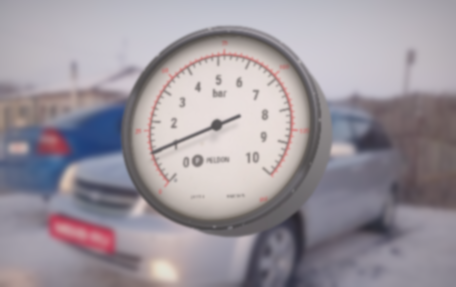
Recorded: 1 (bar)
